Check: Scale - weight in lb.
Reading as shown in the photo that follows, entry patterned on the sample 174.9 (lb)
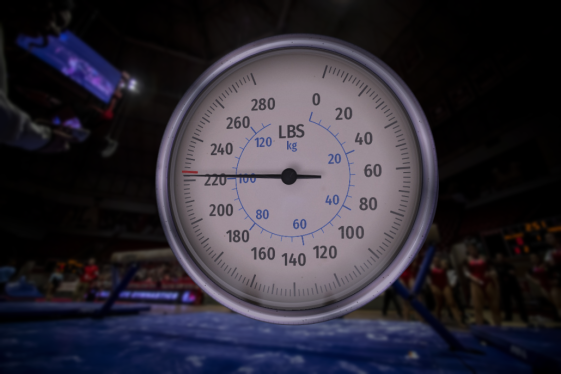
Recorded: 222 (lb)
